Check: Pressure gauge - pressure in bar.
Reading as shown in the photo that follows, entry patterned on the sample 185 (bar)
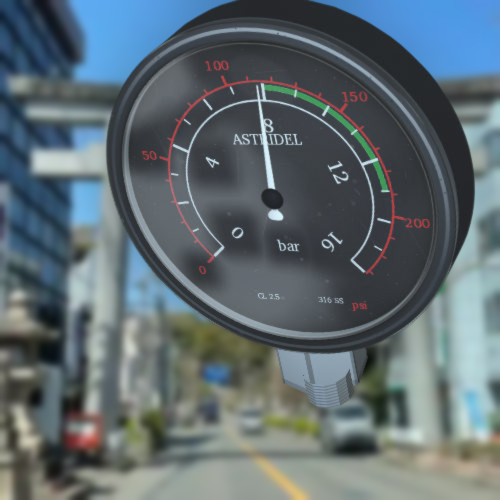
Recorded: 8 (bar)
